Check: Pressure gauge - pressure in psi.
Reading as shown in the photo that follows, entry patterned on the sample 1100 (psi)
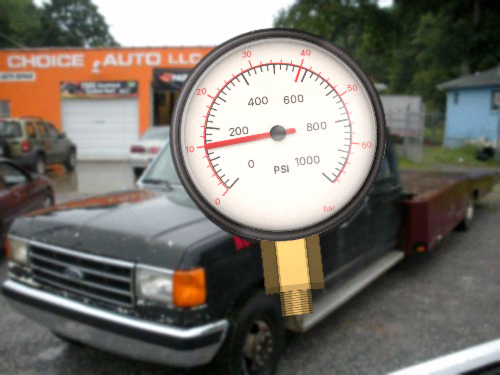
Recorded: 140 (psi)
